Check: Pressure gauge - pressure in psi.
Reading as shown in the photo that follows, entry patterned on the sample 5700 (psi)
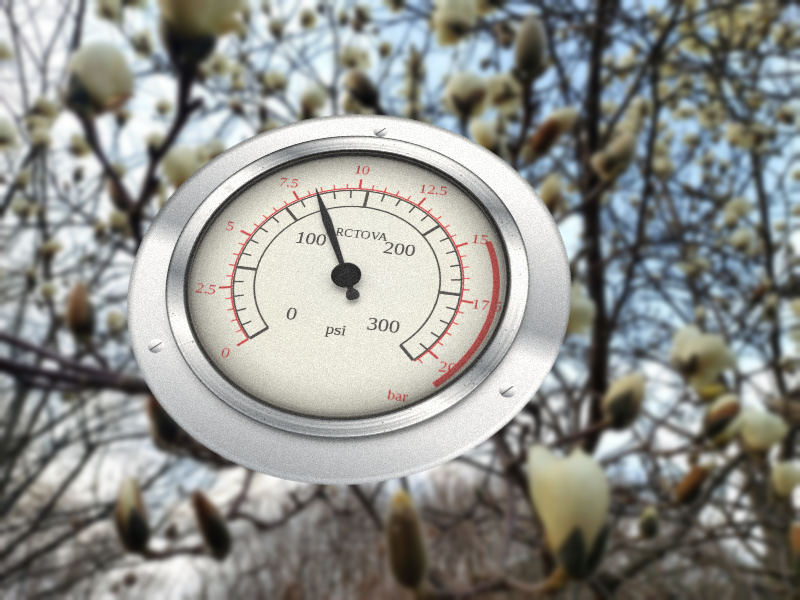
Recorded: 120 (psi)
